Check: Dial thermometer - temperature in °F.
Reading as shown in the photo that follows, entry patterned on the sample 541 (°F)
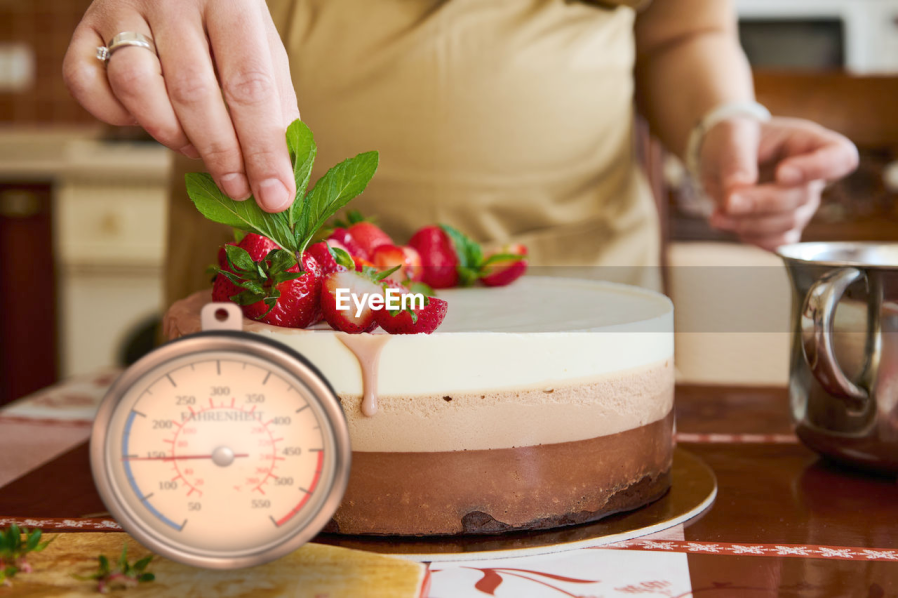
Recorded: 150 (°F)
